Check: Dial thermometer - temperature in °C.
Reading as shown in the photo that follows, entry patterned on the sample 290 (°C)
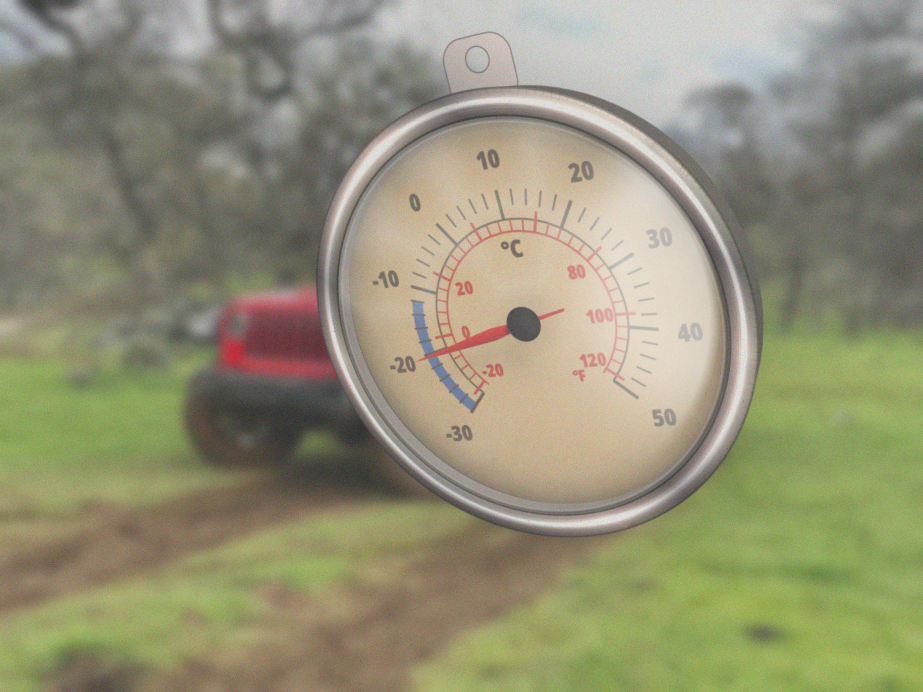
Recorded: -20 (°C)
